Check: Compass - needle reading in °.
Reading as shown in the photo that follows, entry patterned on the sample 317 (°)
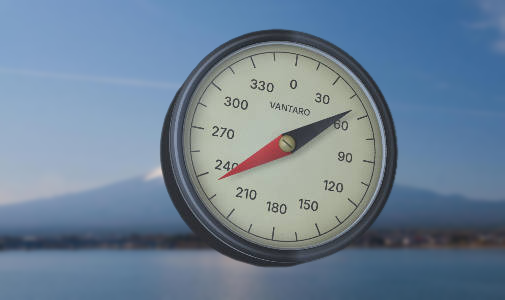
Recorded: 232.5 (°)
